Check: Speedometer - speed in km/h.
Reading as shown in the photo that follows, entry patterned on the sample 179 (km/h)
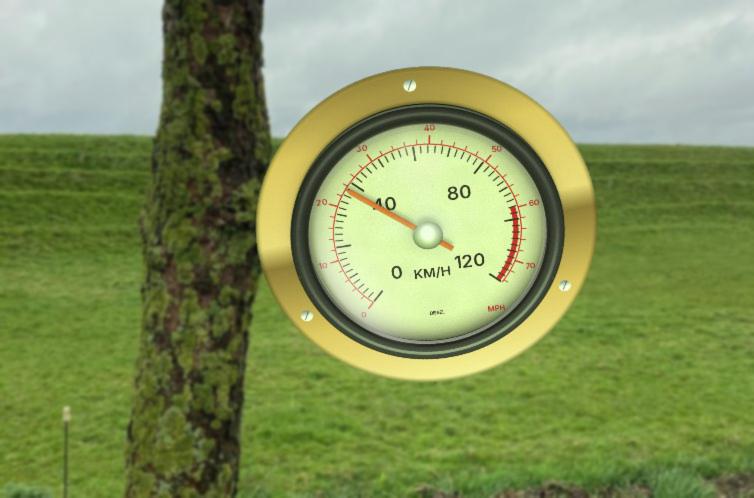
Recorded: 38 (km/h)
